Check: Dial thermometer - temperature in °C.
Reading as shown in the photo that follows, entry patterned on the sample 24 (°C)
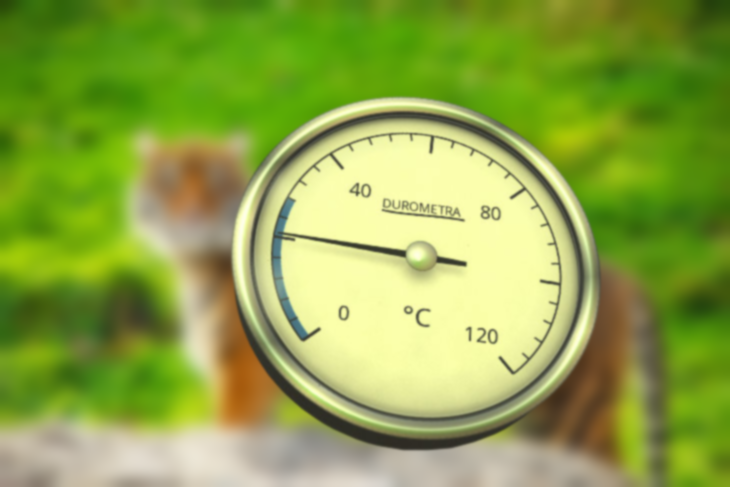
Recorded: 20 (°C)
